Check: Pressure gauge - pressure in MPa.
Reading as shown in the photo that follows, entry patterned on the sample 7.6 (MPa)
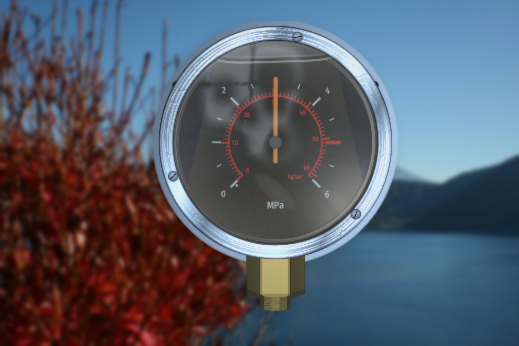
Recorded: 3 (MPa)
